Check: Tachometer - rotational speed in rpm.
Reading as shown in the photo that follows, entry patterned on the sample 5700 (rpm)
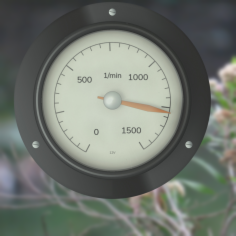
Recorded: 1275 (rpm)
